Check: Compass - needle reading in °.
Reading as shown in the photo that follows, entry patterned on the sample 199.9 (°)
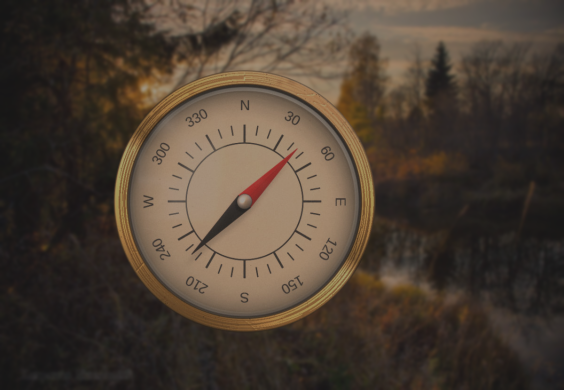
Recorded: 45 (°)
